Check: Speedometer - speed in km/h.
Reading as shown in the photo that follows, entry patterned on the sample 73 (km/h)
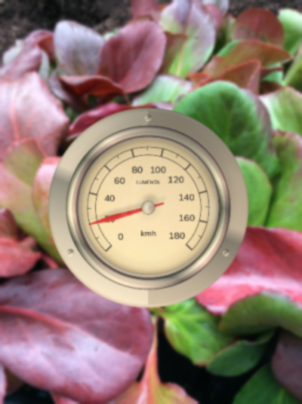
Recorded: 20 (km/h)
